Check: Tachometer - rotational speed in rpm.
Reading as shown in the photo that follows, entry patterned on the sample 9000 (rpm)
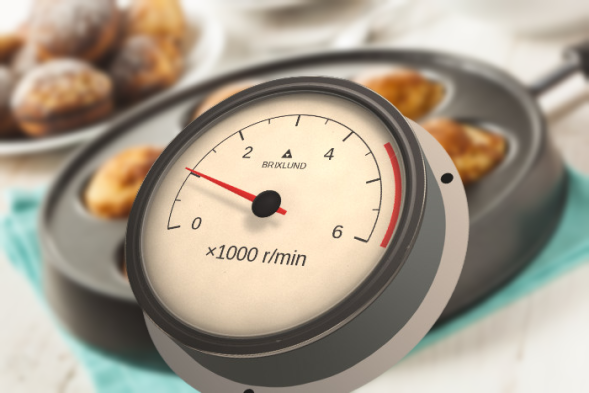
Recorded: 1000 (rpm)
